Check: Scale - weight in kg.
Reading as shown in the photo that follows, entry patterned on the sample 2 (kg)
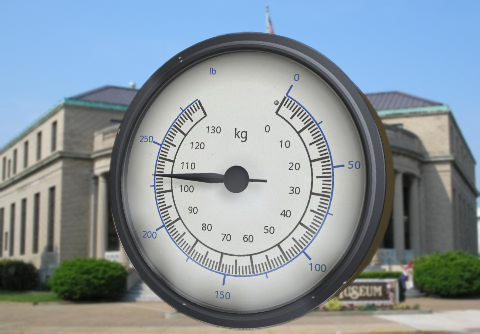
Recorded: 105 (kg)
